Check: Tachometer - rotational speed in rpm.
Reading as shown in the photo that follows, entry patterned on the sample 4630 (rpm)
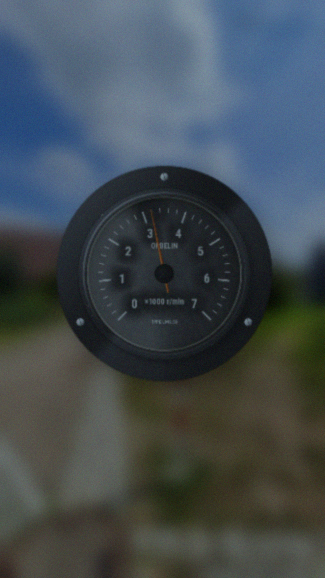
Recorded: 3200 (rpm)
